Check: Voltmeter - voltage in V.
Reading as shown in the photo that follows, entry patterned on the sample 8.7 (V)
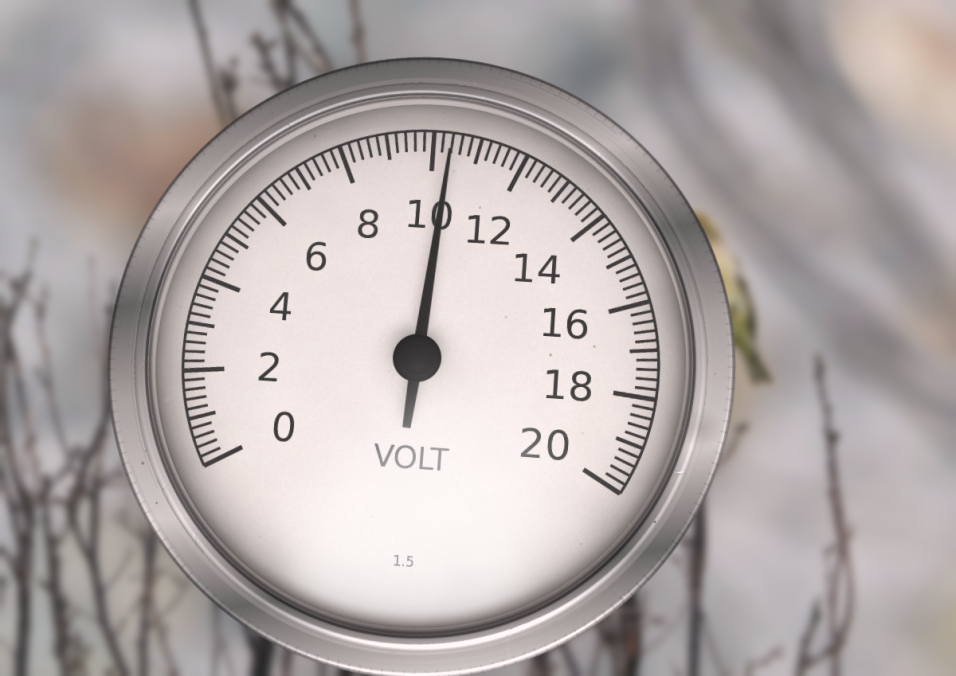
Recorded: 10.4 (V)
